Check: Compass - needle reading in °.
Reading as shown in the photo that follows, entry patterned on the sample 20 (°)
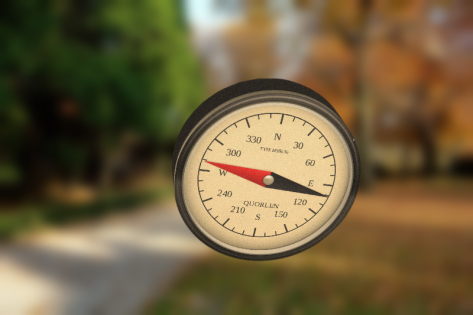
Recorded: 280 (°)
